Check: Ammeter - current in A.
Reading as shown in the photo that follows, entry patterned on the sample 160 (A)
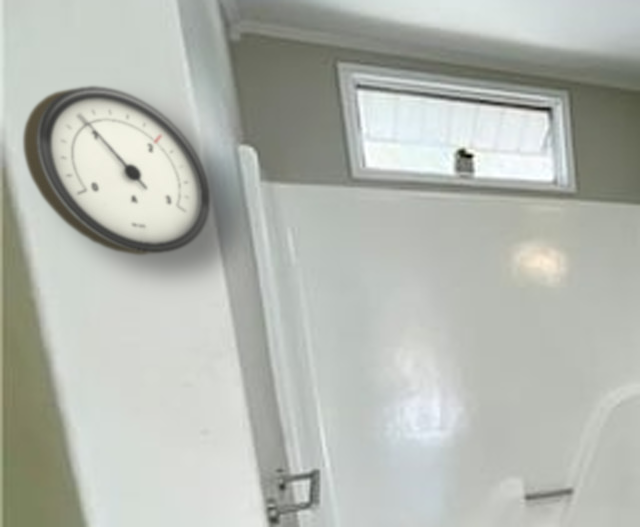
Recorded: 1 (A)
